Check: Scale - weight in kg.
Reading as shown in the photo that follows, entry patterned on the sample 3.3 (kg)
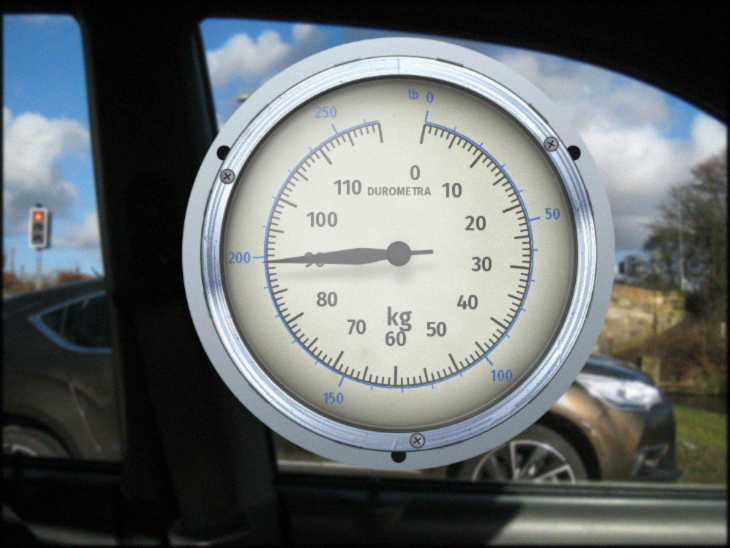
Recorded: 90 (kg)
